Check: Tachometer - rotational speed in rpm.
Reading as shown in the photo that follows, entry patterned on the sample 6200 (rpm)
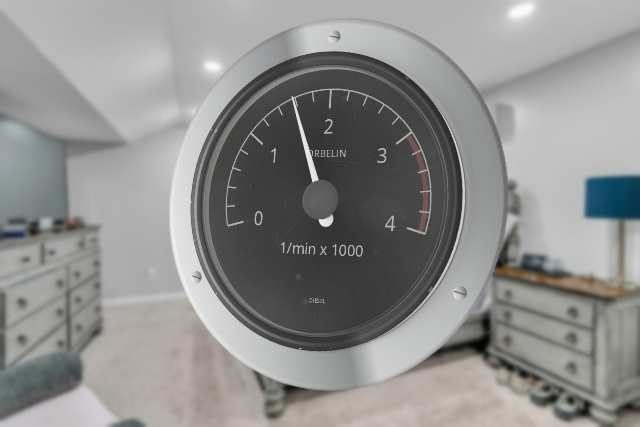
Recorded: 1600 (rpm)
